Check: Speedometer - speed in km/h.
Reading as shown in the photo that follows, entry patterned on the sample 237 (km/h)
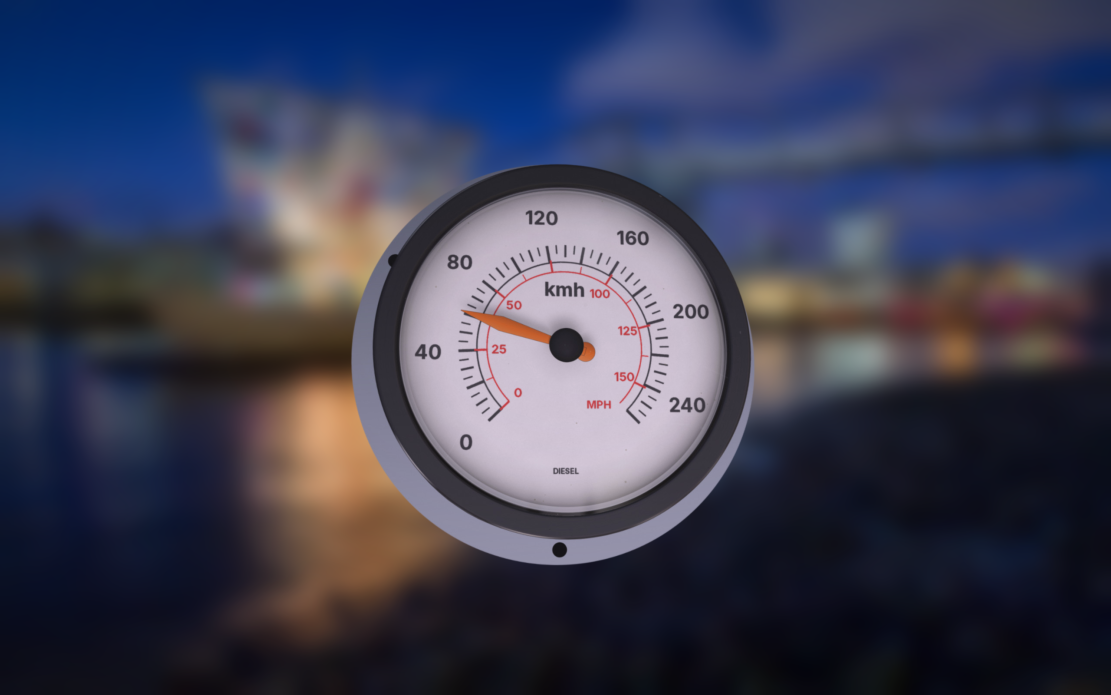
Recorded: 60 (km/h)
